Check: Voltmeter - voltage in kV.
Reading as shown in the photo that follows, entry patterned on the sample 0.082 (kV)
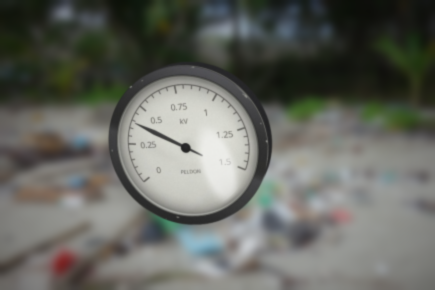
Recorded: 0.4 (kV)
